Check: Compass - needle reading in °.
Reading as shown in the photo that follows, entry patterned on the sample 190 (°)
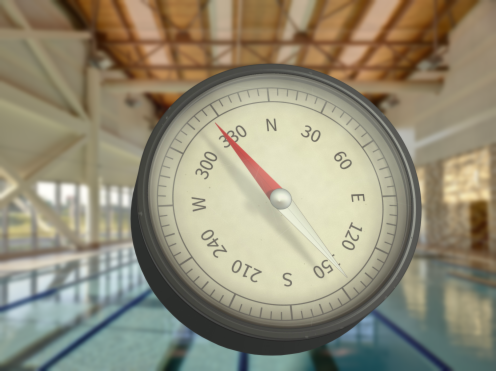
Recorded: 325 (°)
